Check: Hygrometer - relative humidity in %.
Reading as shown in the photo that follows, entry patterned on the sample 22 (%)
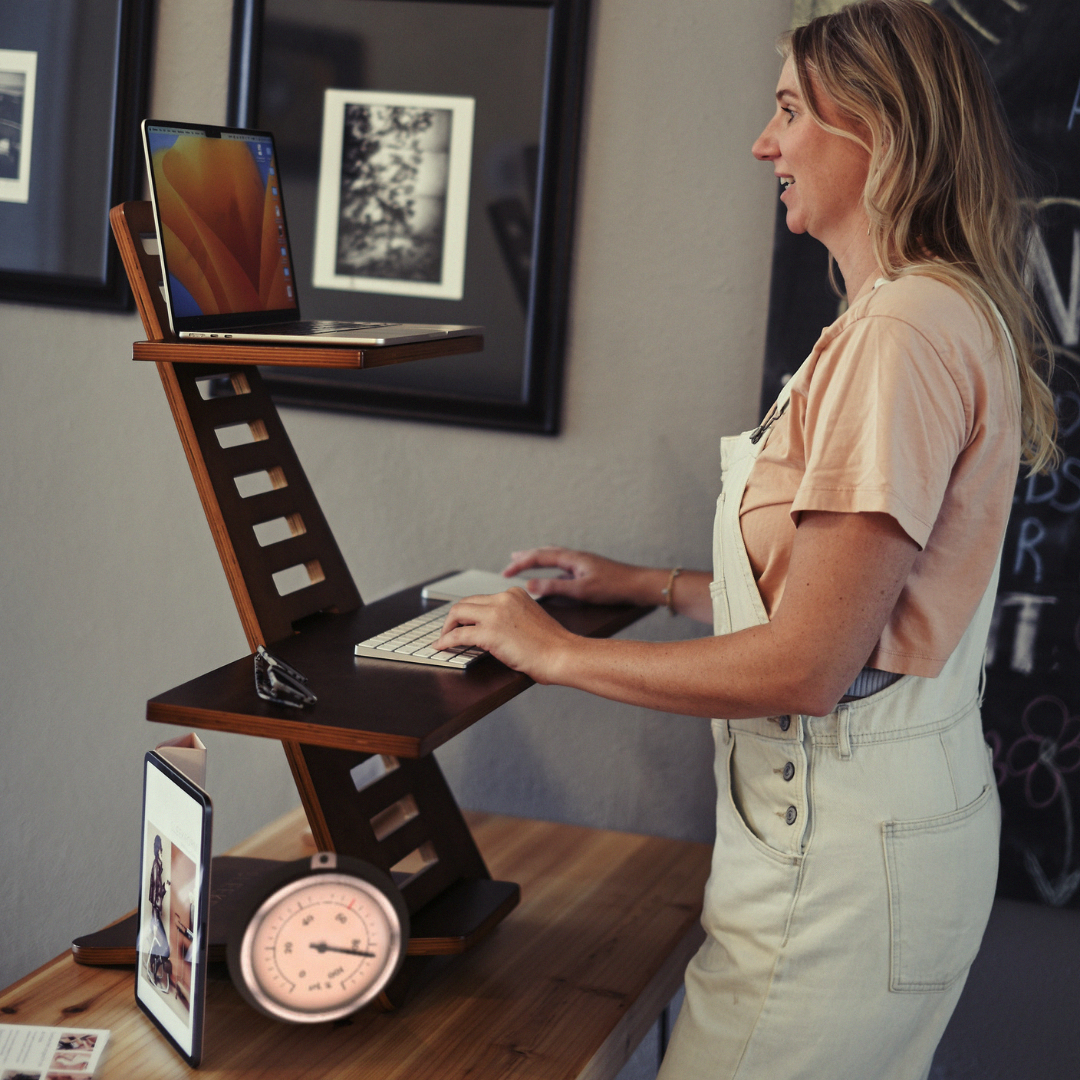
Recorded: 84 (%)
